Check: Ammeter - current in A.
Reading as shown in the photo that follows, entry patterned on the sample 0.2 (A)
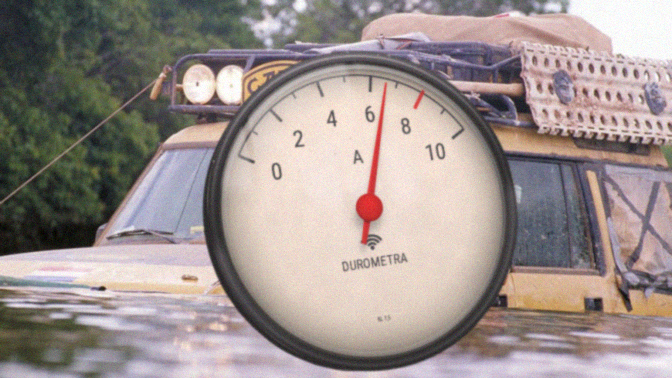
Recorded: 6.5 (A)
